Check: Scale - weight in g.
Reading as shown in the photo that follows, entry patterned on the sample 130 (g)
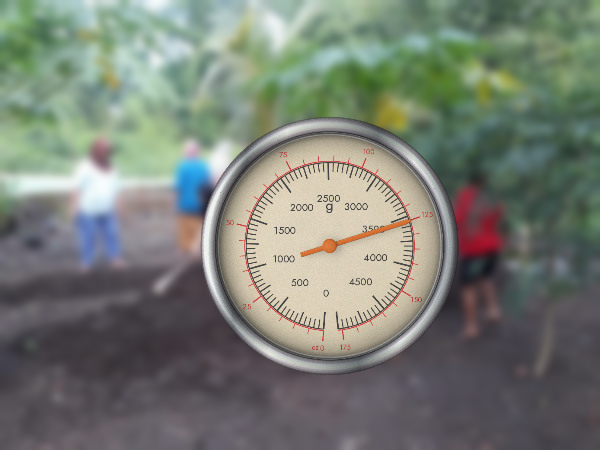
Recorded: 3550 (g)
